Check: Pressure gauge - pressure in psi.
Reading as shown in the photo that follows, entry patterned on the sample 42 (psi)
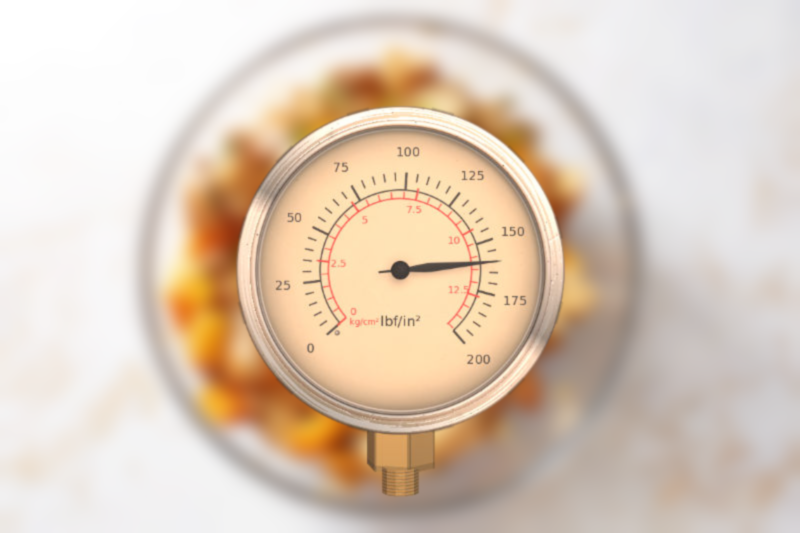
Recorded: 160 (psi)
